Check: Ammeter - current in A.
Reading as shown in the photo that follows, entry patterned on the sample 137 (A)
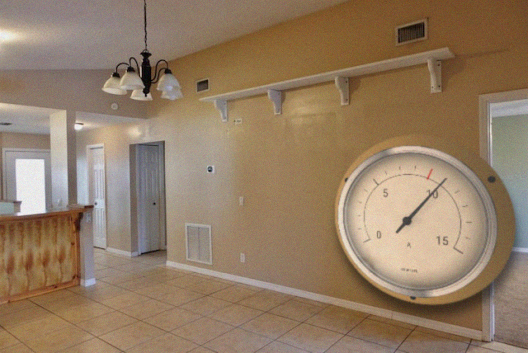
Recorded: 10 (A)
